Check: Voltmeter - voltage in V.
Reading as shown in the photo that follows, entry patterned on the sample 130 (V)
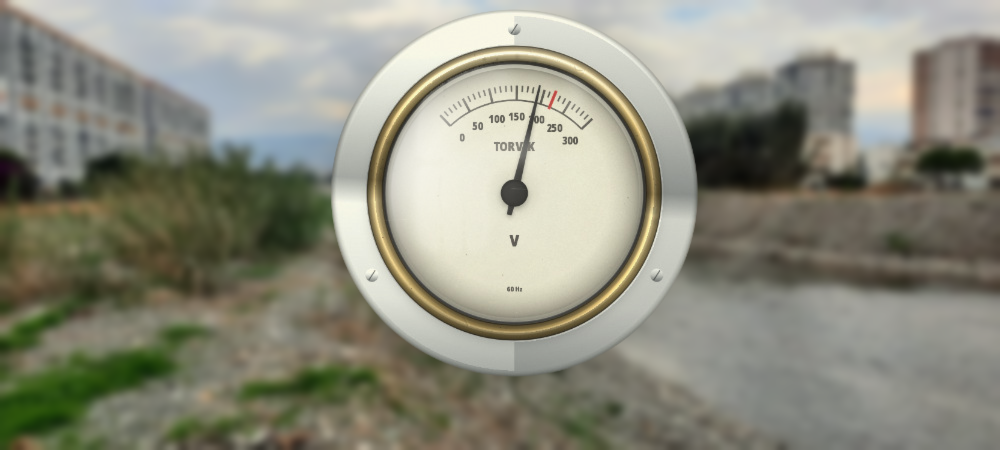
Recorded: 190 (V)
